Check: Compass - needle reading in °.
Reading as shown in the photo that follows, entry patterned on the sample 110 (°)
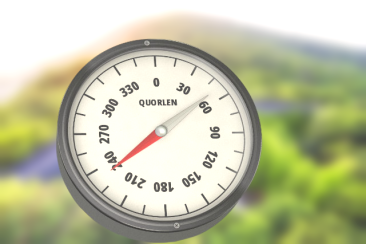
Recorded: 232.5 (°)
